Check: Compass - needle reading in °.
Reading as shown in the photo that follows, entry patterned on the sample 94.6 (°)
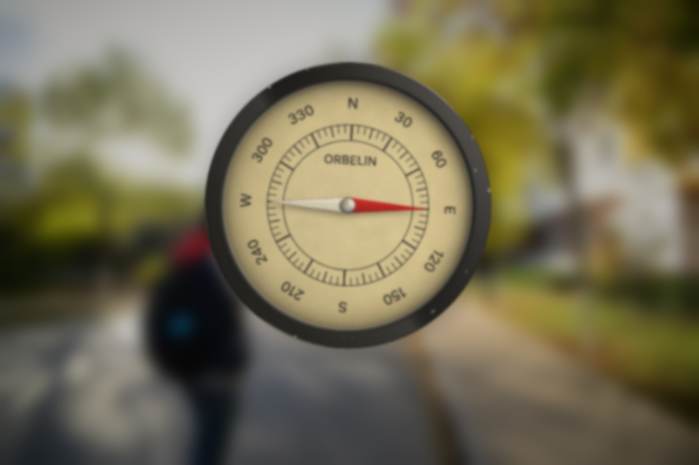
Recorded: 90 (°)
